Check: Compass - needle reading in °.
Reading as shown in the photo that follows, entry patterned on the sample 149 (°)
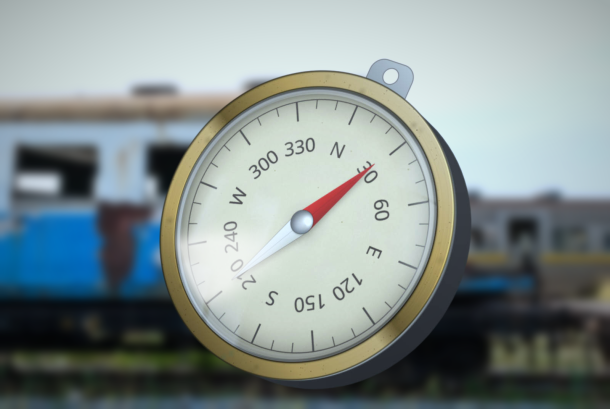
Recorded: 30 (°)
